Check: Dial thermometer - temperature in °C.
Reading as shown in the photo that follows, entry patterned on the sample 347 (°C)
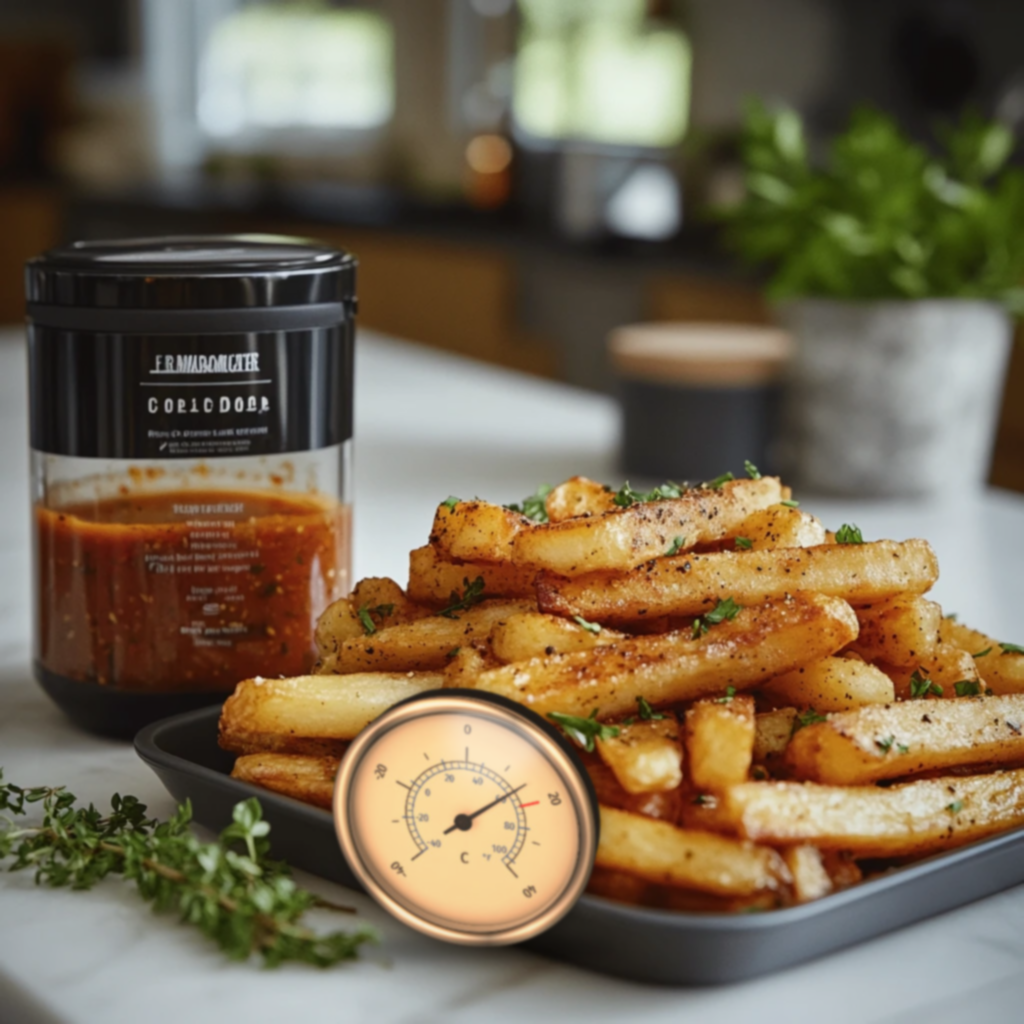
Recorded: 15 (°C)
